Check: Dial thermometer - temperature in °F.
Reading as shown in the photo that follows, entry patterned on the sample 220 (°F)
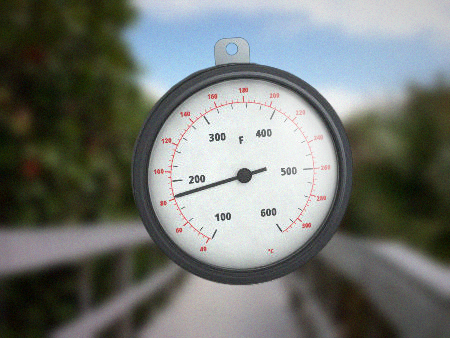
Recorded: 180 (°F)
